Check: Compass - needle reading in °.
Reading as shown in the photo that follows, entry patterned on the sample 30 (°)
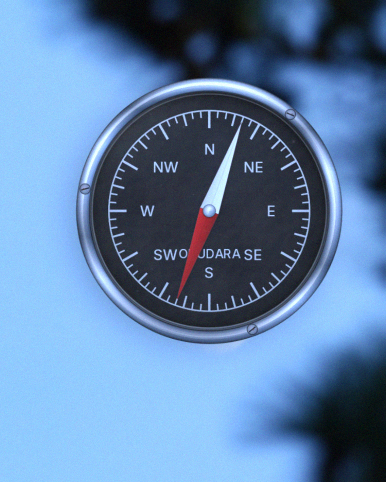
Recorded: 200 (°)
